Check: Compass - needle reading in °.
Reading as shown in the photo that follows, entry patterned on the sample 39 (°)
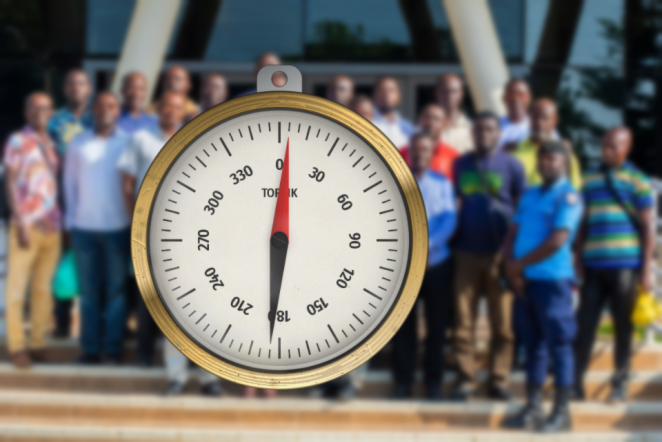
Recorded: 5 (°)
